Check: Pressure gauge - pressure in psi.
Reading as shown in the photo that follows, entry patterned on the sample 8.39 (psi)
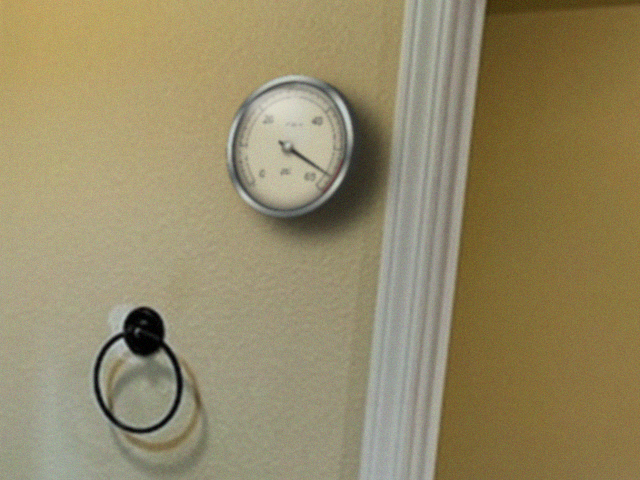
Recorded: 56 (psi)
